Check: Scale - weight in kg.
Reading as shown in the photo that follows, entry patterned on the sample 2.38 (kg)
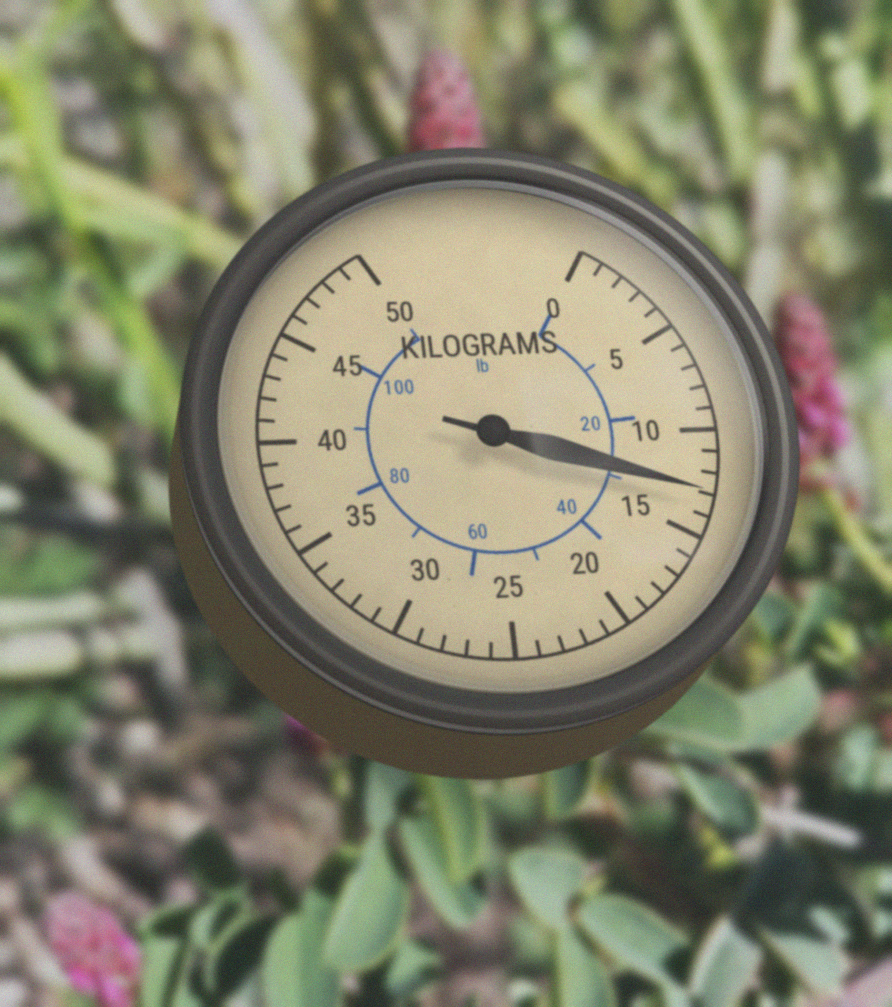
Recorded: 13 (kg)
